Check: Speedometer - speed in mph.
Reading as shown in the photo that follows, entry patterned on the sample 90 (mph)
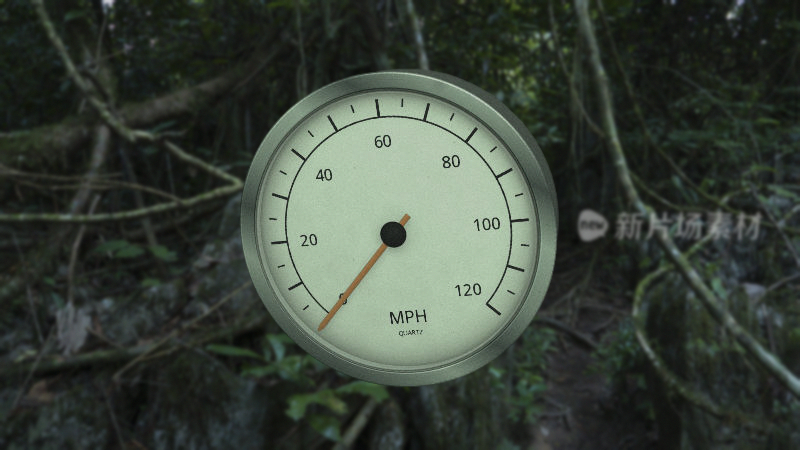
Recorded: 0 (mph)
